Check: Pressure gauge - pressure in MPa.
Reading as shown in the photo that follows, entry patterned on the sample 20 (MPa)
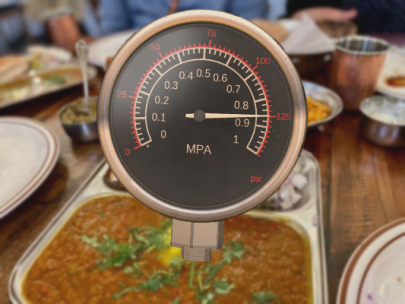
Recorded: 0.86 (MPa)
